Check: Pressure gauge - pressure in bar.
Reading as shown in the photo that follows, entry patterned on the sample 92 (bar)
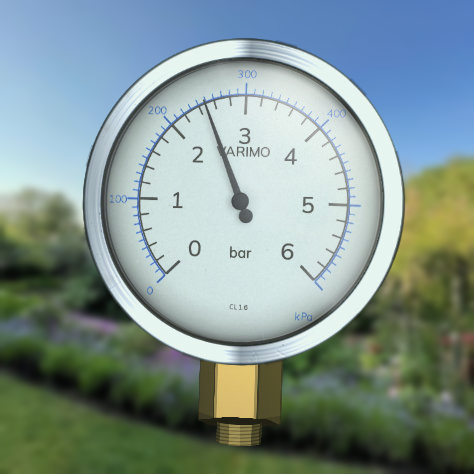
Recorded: 2.5 (bar)
